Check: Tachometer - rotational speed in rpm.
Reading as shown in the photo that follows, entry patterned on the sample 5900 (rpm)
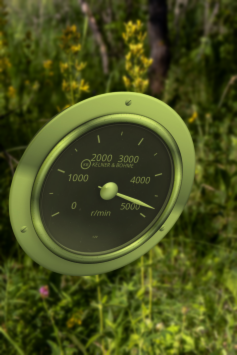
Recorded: 4750 (rpm)
